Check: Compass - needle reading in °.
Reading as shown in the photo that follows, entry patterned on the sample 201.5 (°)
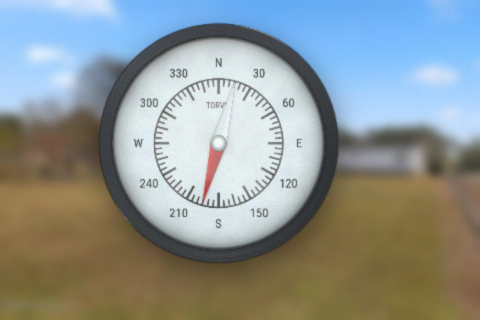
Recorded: 195 (°)
